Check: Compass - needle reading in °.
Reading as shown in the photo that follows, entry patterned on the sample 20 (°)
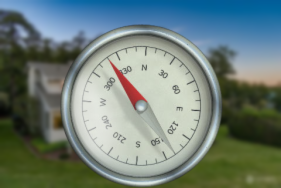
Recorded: 320 (°)
